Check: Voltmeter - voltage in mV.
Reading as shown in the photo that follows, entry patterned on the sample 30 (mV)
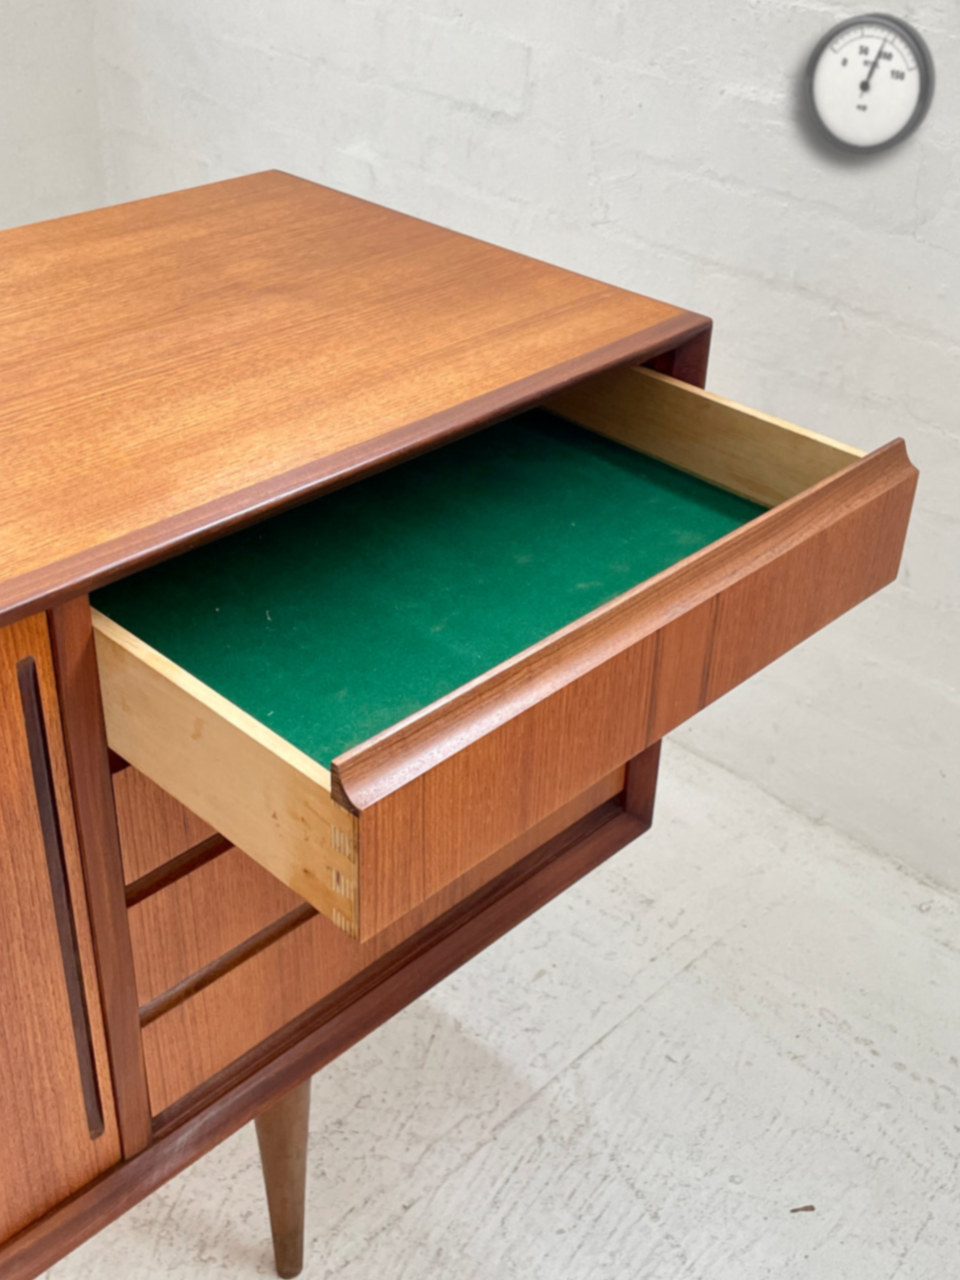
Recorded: 90 (mV)
